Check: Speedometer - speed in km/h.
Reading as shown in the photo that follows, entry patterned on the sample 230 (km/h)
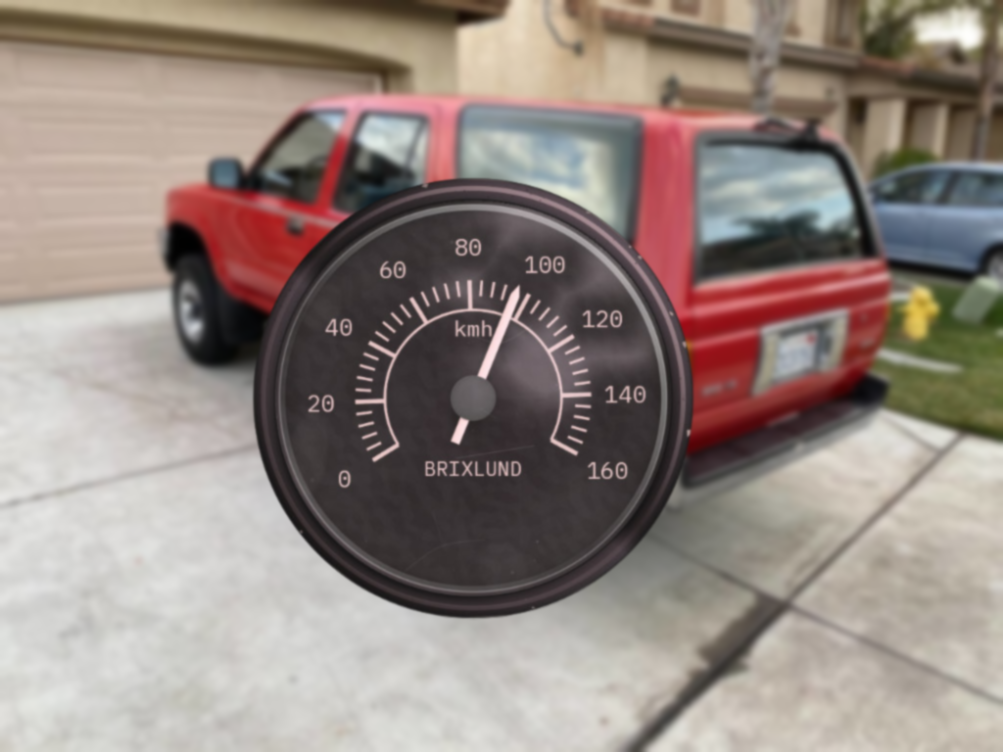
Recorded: 96 (km/h)
